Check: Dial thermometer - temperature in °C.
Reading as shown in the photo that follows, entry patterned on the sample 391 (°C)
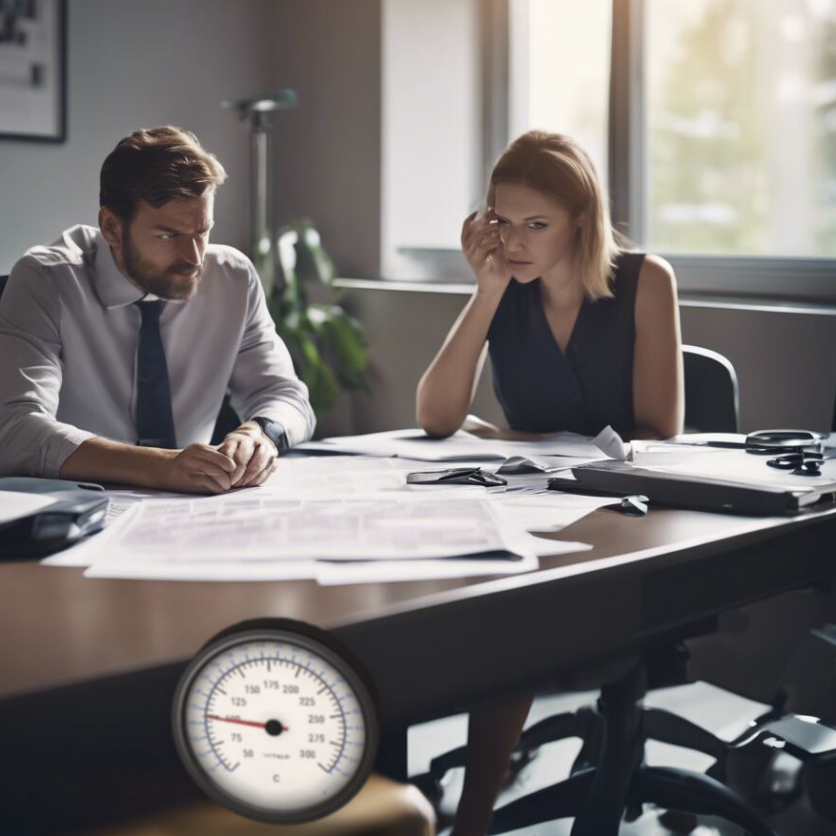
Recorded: 100 (°C)
